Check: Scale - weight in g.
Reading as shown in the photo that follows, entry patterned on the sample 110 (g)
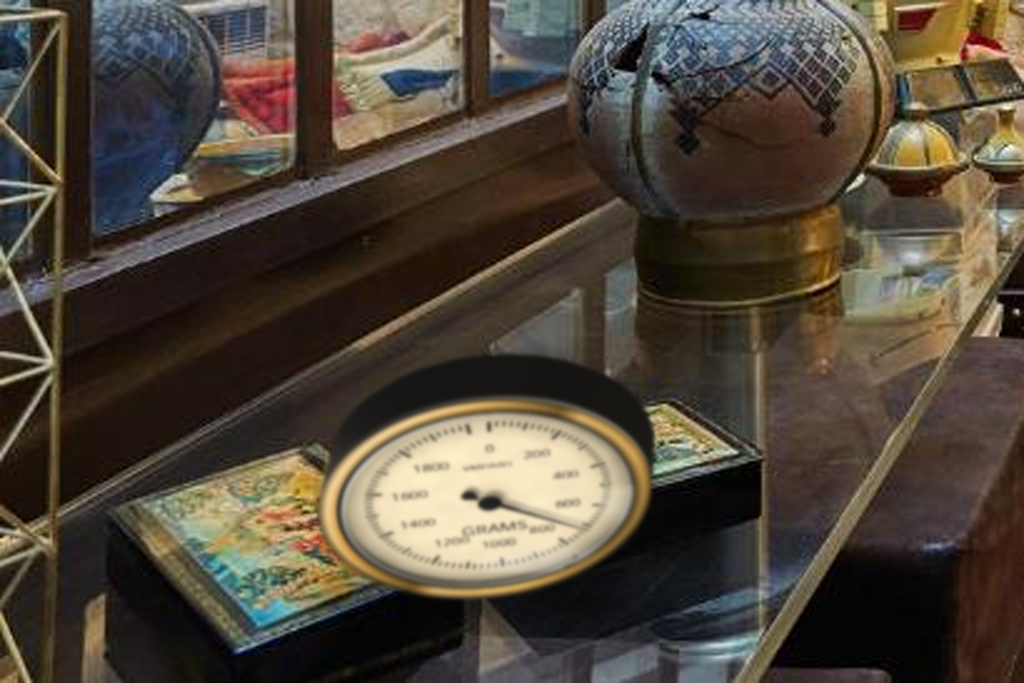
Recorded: 700 (g)
